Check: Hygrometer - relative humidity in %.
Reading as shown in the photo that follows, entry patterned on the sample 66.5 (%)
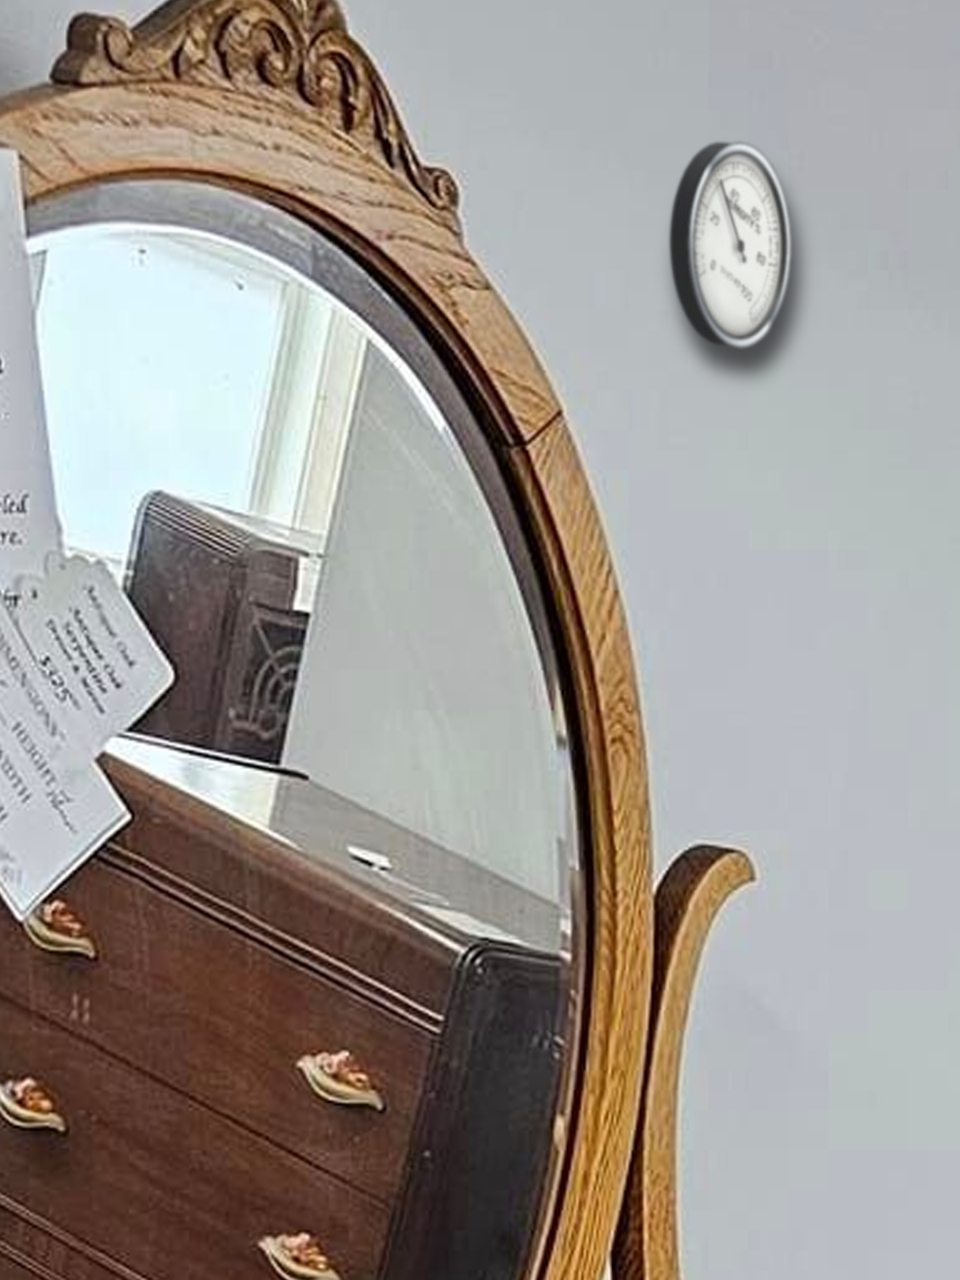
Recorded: 30 (%)
